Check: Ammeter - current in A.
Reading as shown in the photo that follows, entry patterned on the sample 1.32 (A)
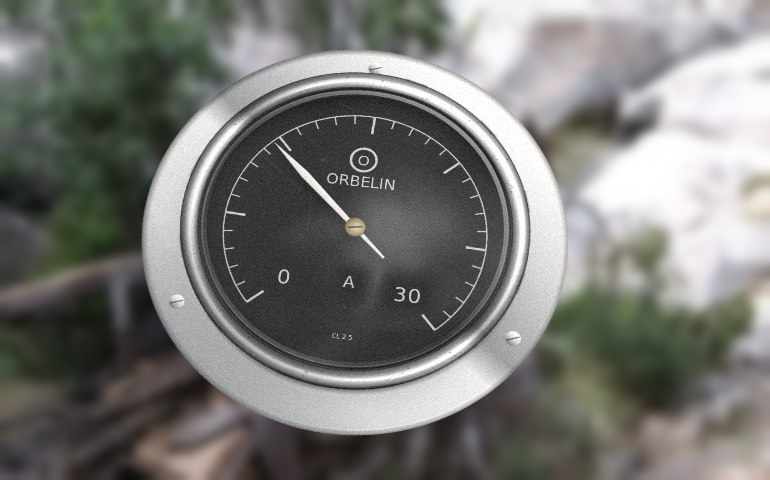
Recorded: 9.5 (A)
